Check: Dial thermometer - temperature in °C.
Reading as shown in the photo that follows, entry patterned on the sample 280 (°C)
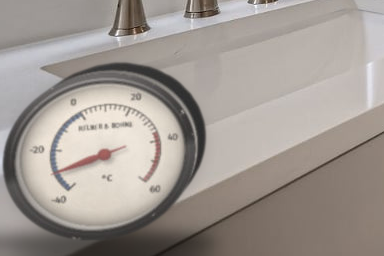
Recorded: -30 (°C)
